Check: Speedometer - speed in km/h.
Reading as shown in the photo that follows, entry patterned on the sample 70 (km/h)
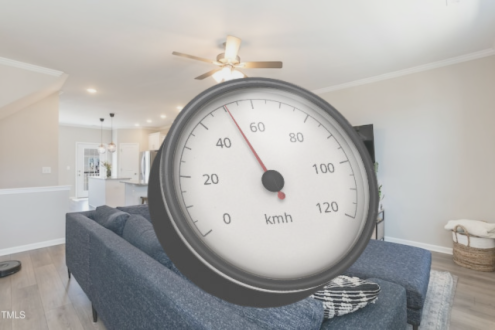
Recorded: 50 (km/h)
